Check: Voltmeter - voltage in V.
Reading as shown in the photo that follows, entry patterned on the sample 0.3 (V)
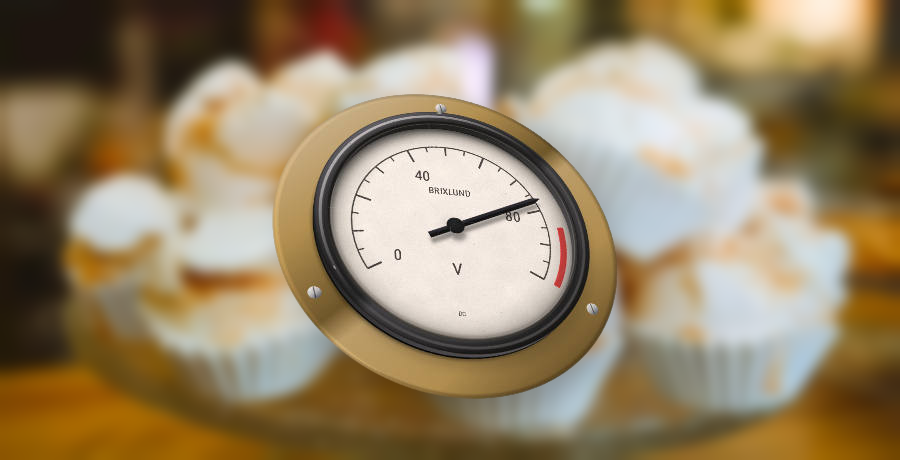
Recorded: 77.5 (V)
